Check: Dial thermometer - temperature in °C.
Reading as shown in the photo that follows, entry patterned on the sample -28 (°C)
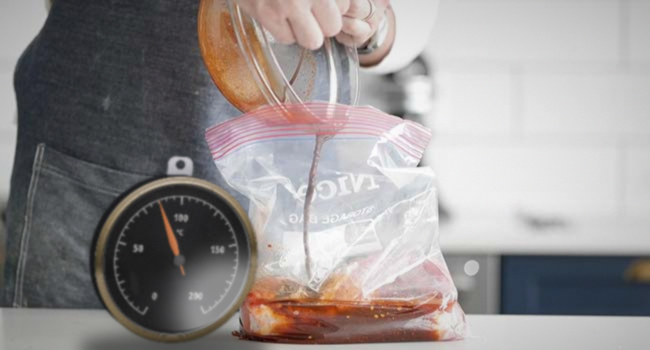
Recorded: 85 (°C)
